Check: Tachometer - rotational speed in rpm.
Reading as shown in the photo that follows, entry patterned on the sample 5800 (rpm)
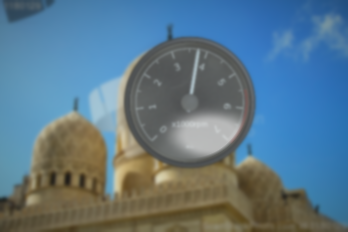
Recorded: 3750 (rpm)
